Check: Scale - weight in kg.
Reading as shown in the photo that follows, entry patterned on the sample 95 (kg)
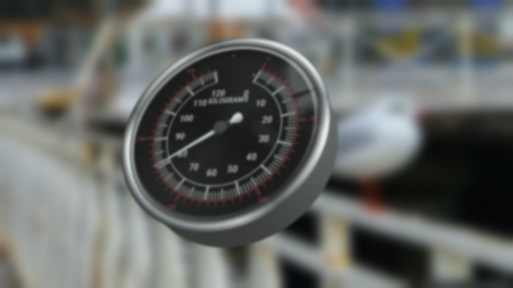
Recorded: 80 (kg)
